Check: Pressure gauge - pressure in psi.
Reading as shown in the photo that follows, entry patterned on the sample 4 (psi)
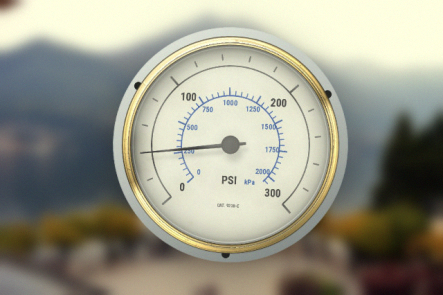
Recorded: 40 (psi)
